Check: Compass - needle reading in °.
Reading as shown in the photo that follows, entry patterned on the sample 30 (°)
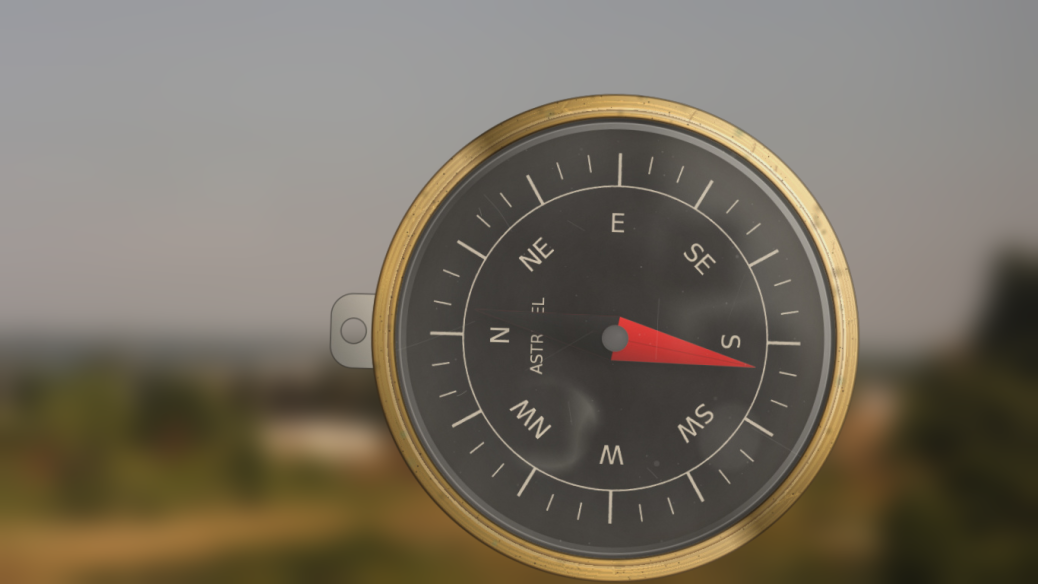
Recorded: 190 (°)
